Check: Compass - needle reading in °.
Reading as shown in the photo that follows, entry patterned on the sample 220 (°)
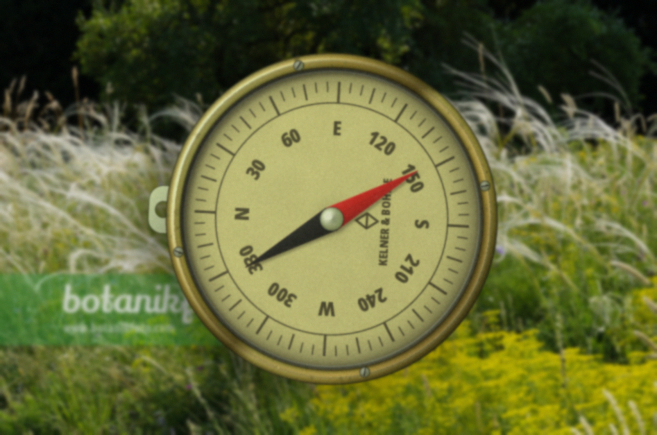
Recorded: 147.5 (°)
